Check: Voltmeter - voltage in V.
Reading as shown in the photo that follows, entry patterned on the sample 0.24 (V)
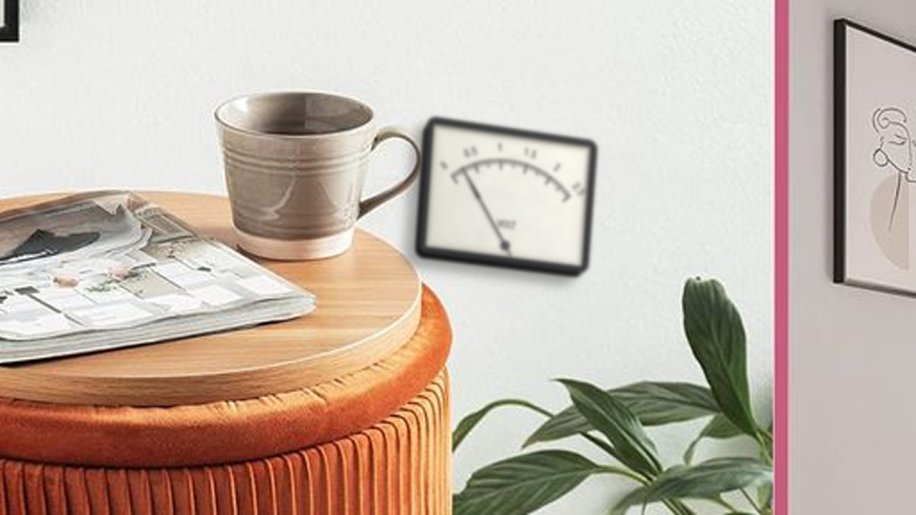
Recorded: 0.25 (V)
